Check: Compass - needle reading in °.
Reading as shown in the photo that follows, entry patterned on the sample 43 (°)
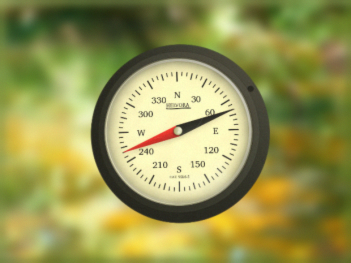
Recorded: 250 (°)
